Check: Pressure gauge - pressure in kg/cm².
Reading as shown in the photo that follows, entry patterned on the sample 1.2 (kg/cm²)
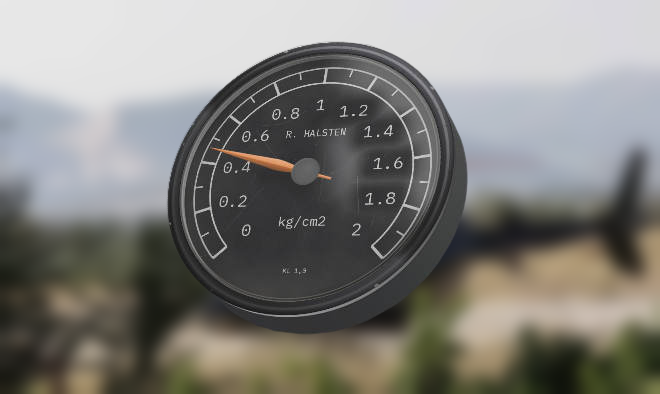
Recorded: 0.45 (kg/cm²)
